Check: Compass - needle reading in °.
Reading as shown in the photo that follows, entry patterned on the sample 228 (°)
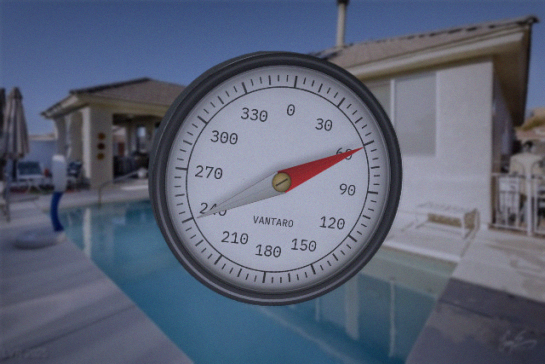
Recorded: 60 (°)
